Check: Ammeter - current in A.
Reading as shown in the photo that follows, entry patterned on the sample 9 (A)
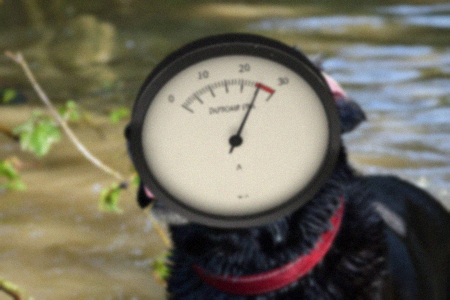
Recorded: 25 (A)
